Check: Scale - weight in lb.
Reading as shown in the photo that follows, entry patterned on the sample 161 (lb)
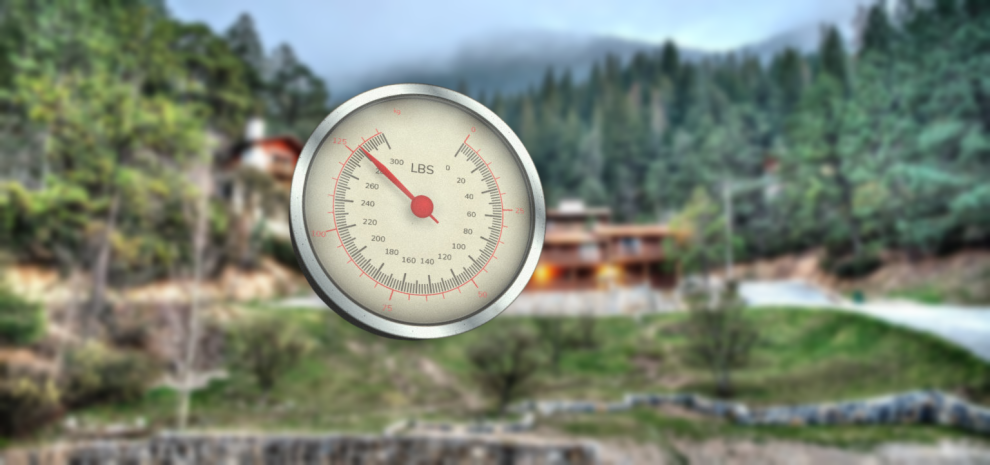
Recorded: 280 (lb)
